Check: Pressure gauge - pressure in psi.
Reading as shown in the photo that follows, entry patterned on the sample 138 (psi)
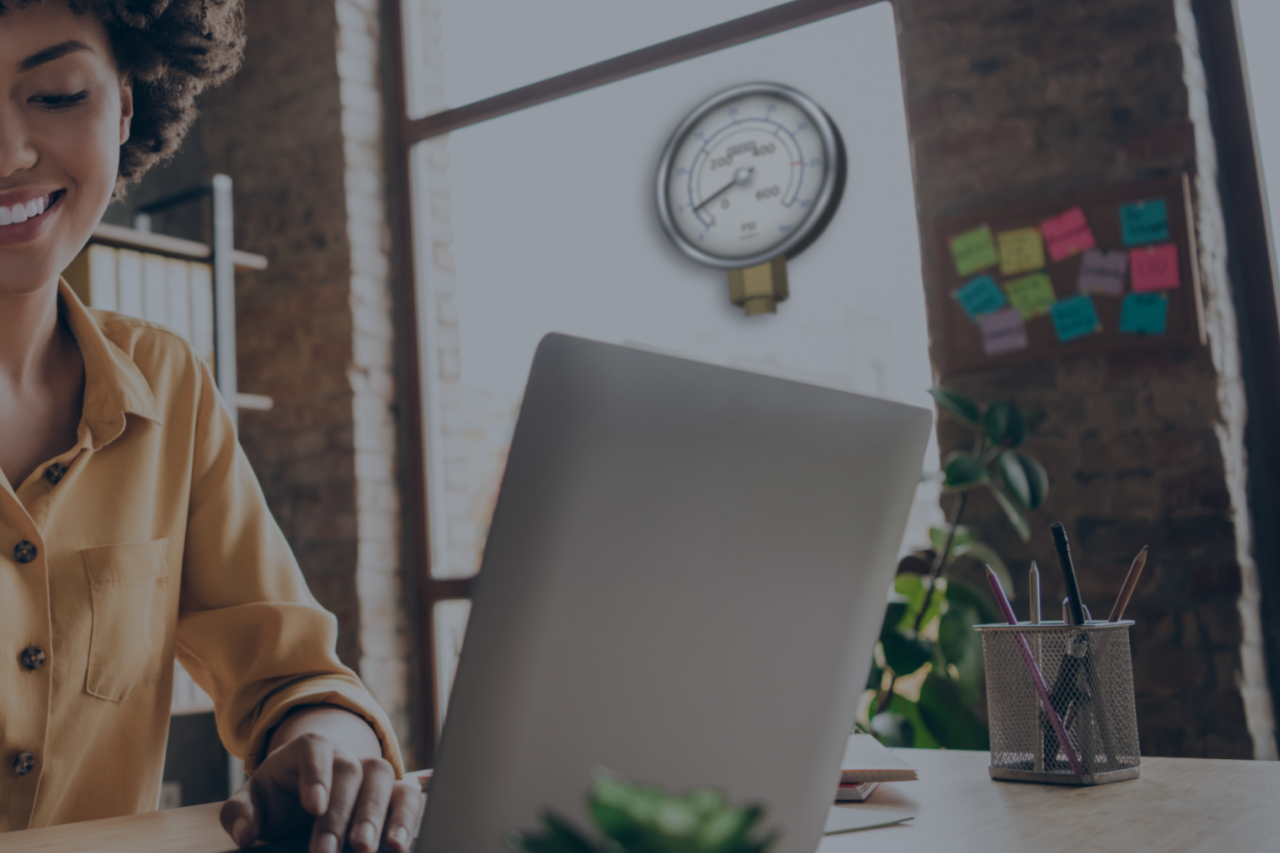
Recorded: 50 (psi)
